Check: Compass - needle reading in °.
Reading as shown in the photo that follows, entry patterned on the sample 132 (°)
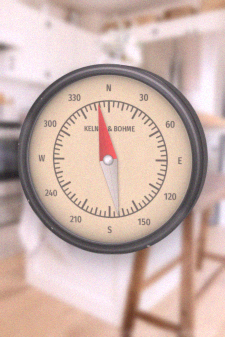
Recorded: 350 (°)
